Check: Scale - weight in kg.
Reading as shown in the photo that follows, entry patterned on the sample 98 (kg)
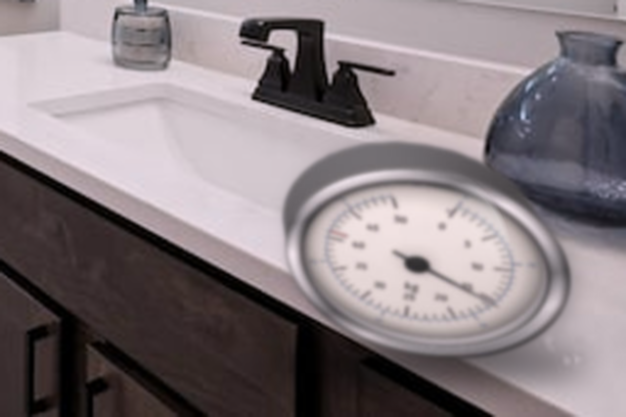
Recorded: 15 (kg)
